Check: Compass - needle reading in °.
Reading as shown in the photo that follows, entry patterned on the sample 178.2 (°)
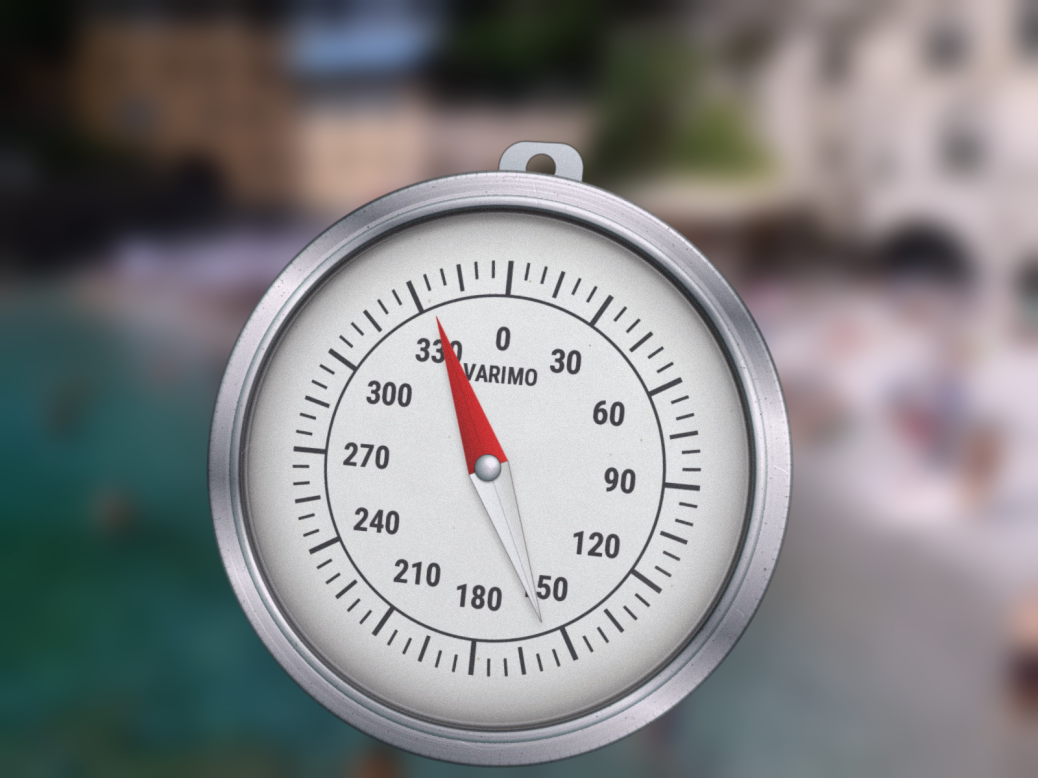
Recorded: 335 (°)
